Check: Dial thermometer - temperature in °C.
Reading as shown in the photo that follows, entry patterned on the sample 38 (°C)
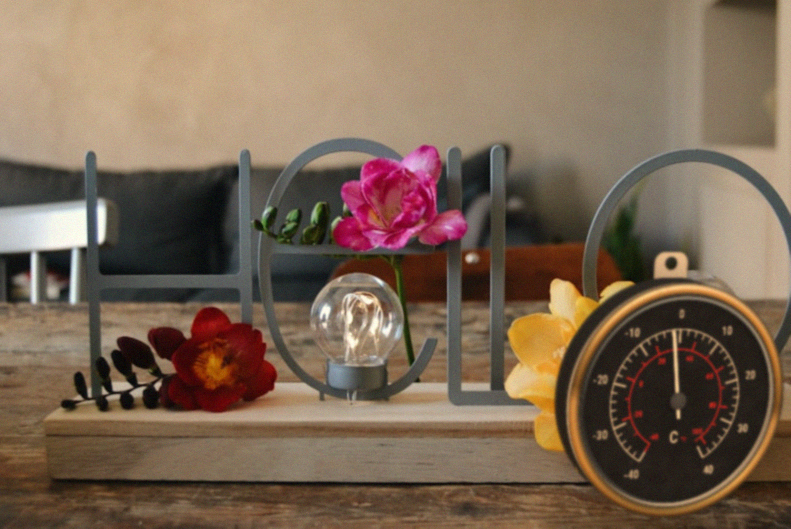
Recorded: -2 (°C)
